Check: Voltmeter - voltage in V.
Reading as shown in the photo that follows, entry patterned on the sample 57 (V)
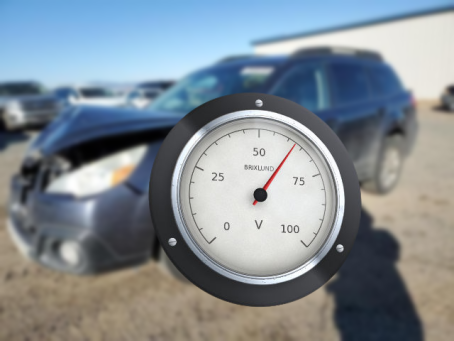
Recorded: 62.5 (V)
